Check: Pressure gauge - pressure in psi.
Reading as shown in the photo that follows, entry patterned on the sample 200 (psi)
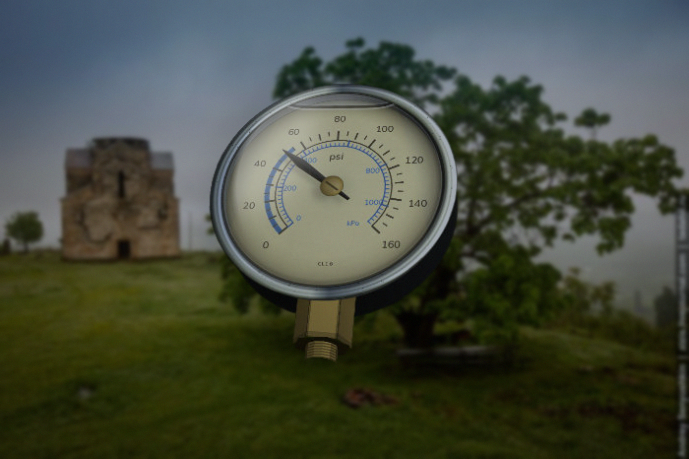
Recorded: 50 (psi)
